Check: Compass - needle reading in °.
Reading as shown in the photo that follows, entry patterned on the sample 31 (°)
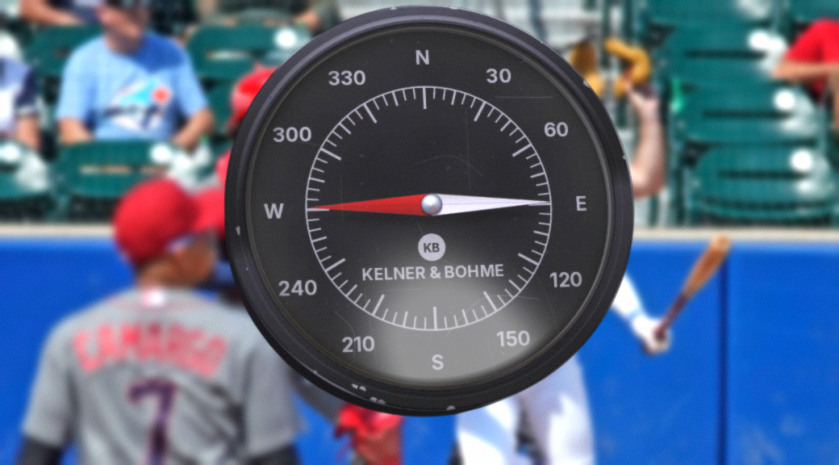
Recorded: 270 (°)
